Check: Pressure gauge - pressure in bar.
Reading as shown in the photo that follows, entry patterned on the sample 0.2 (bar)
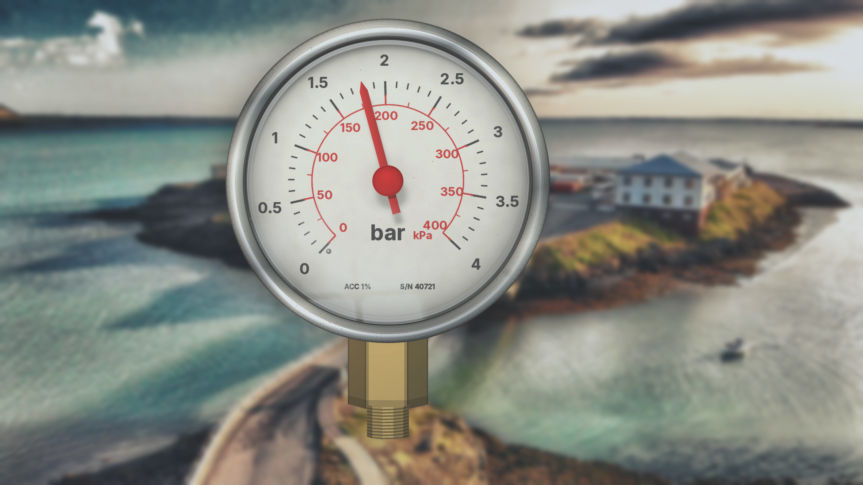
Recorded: 1.8 (bar)
